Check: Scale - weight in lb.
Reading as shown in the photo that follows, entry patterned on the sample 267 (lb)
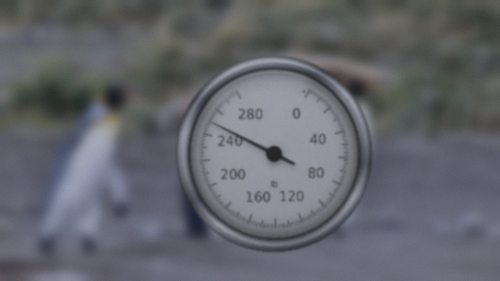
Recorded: 250 (lb)
